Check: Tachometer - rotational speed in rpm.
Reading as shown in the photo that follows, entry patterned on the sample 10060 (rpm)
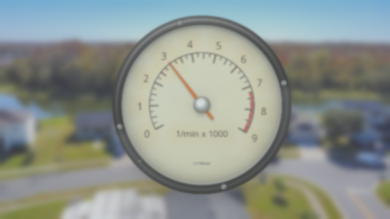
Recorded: 3000 (rpm)
